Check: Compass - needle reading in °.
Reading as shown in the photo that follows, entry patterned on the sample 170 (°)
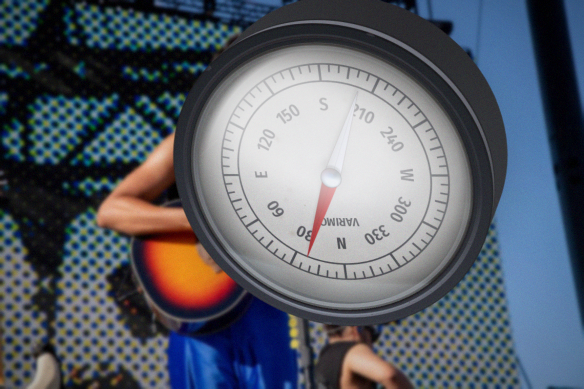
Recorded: 22.5 (°)
